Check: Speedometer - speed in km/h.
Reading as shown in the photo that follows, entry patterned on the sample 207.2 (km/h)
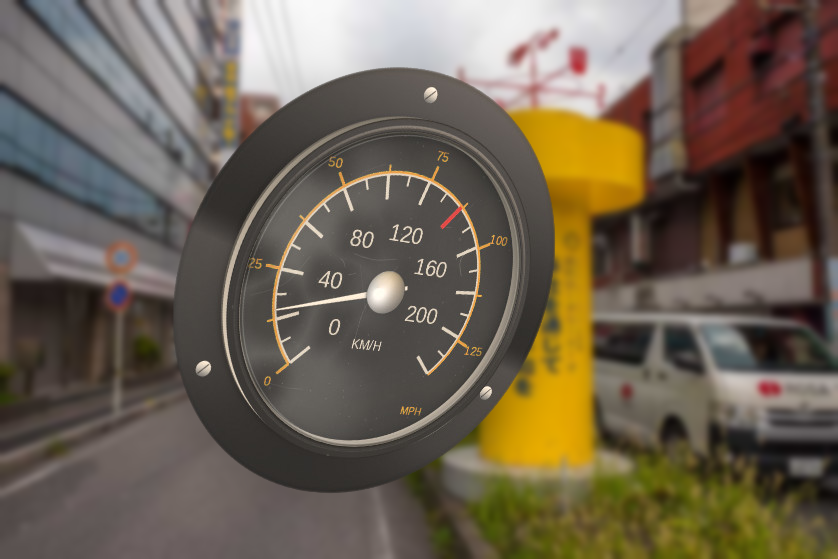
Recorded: 25 (km/h)
